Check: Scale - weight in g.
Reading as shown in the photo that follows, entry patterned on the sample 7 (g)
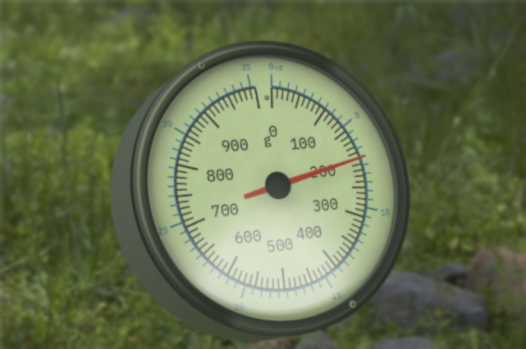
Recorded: 200 (g)
